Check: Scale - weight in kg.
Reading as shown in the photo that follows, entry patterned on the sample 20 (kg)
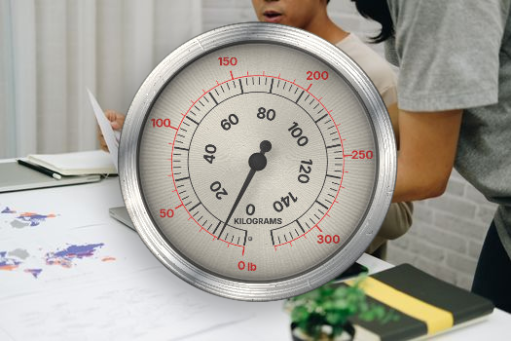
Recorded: 8 (kg)
